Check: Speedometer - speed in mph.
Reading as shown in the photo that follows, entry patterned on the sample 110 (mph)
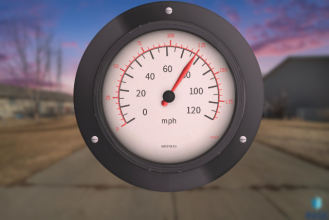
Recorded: 77.5 (mph)
